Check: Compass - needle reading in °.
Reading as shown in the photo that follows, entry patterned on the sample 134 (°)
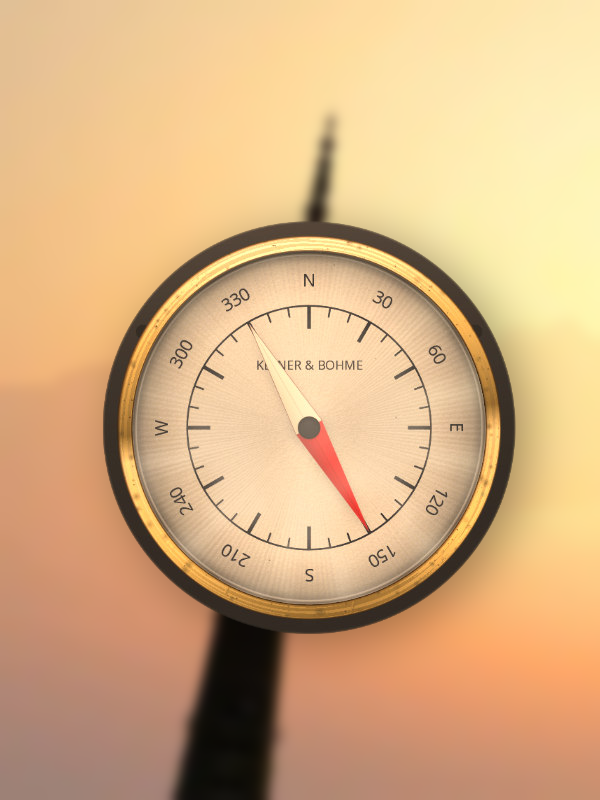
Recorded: 150 (°)
